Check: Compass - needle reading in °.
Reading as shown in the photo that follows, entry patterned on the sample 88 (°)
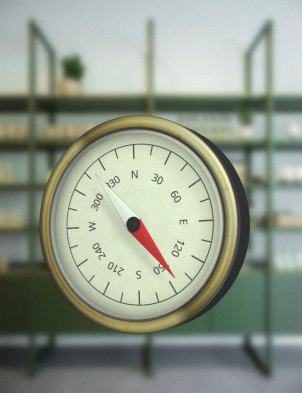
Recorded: 142.5 (°)
